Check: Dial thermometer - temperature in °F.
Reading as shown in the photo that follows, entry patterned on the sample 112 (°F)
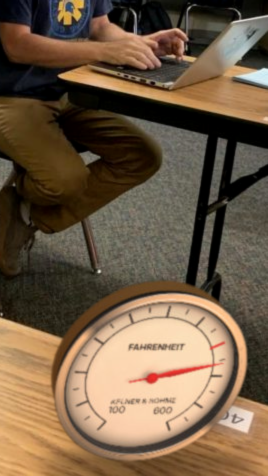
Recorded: 475 (°F)
